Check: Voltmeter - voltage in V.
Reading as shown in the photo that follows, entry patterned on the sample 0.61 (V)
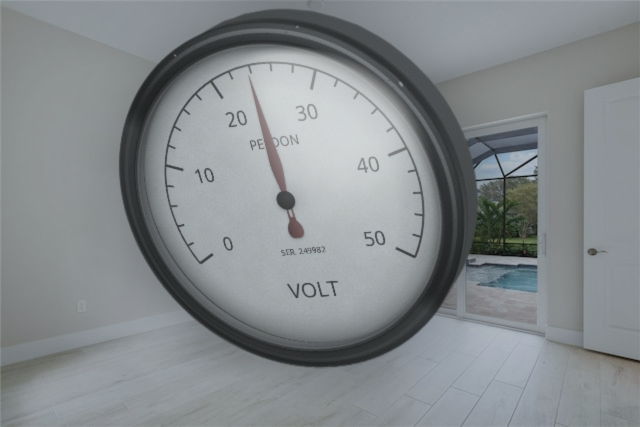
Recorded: 24 (V)
